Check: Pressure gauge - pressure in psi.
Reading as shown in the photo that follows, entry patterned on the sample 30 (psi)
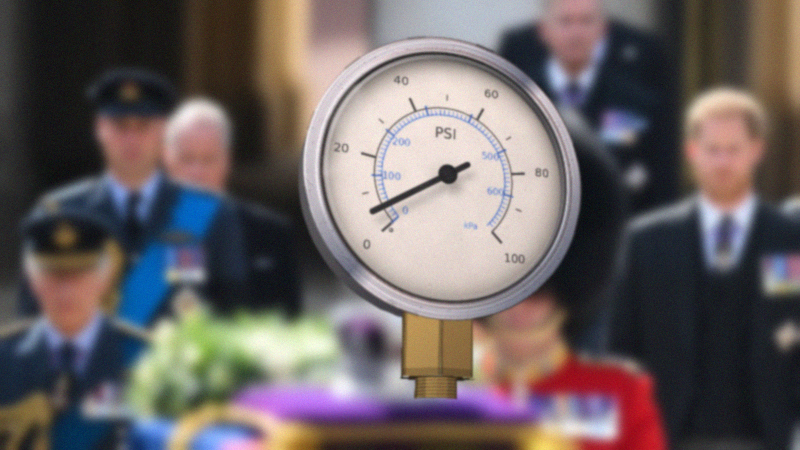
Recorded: 5 (psi)
